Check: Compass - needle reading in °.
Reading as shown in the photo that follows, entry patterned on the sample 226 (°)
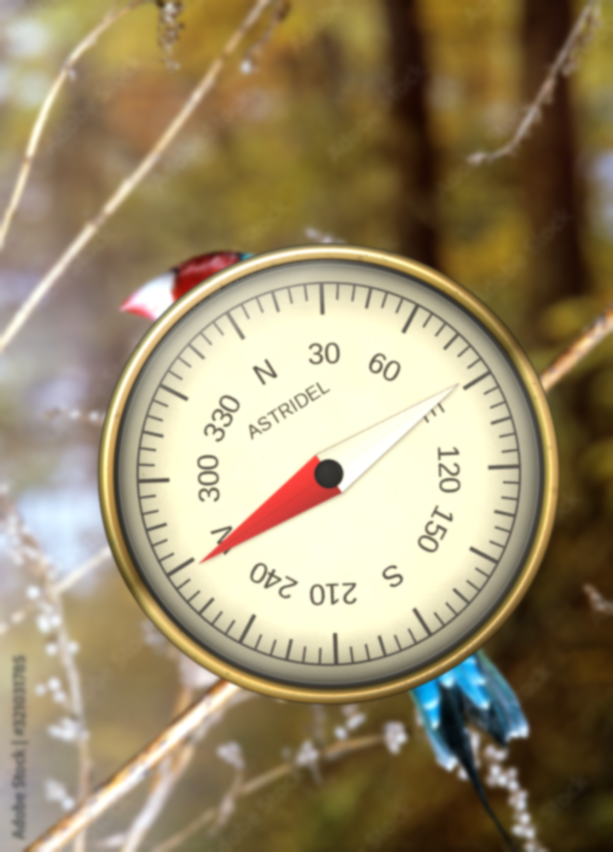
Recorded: 267.5 (°)
